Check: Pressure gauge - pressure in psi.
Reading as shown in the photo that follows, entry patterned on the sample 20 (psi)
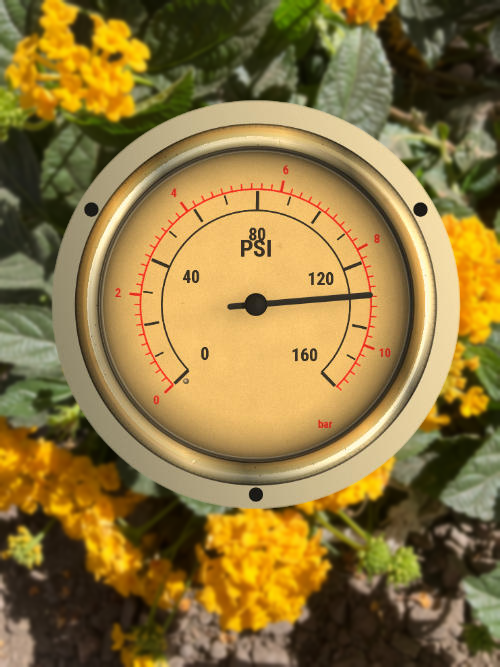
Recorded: 130 (psi)
